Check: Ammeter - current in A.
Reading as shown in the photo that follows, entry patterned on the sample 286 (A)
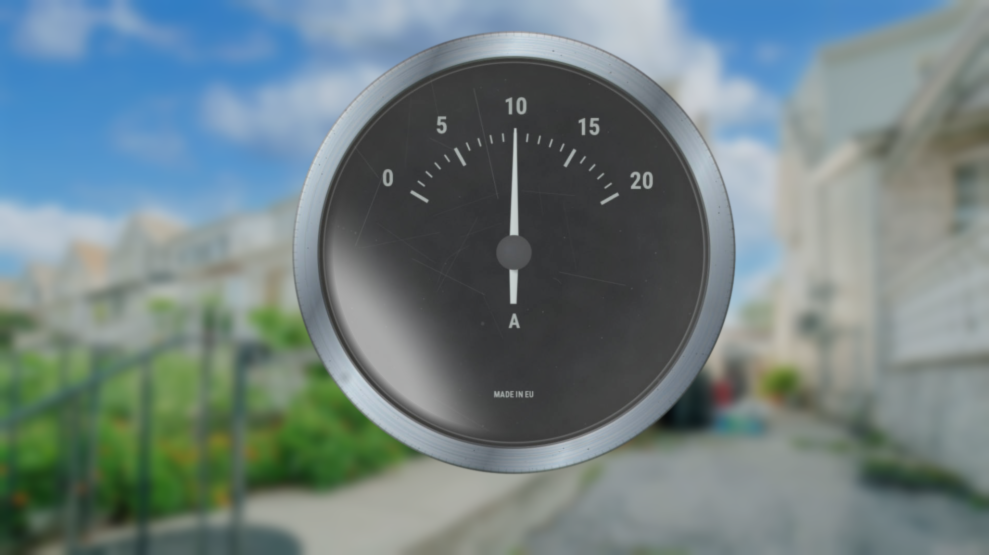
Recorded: 10 (A)
